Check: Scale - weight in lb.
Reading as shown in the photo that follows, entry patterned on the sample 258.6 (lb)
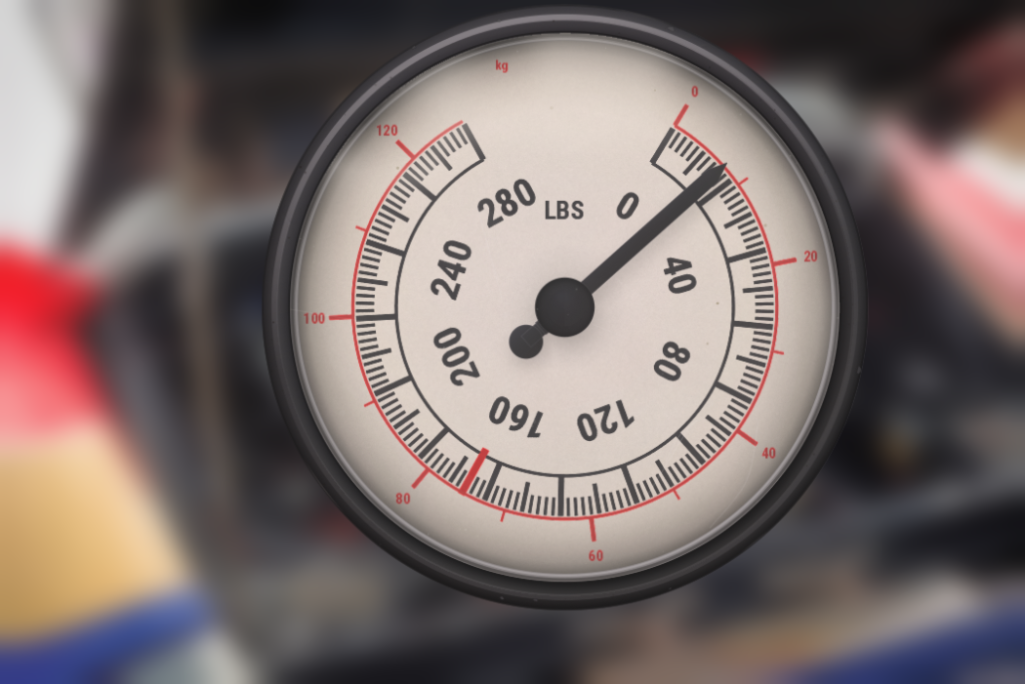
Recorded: 16 (lb)
